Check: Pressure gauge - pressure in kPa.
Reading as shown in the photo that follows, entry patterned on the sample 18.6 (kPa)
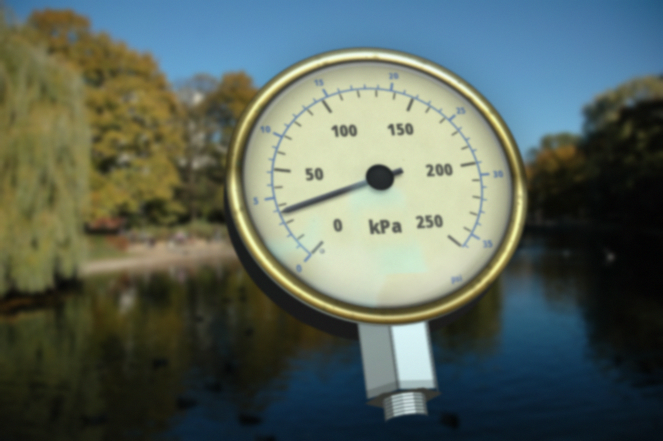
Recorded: 25 (kPa)
